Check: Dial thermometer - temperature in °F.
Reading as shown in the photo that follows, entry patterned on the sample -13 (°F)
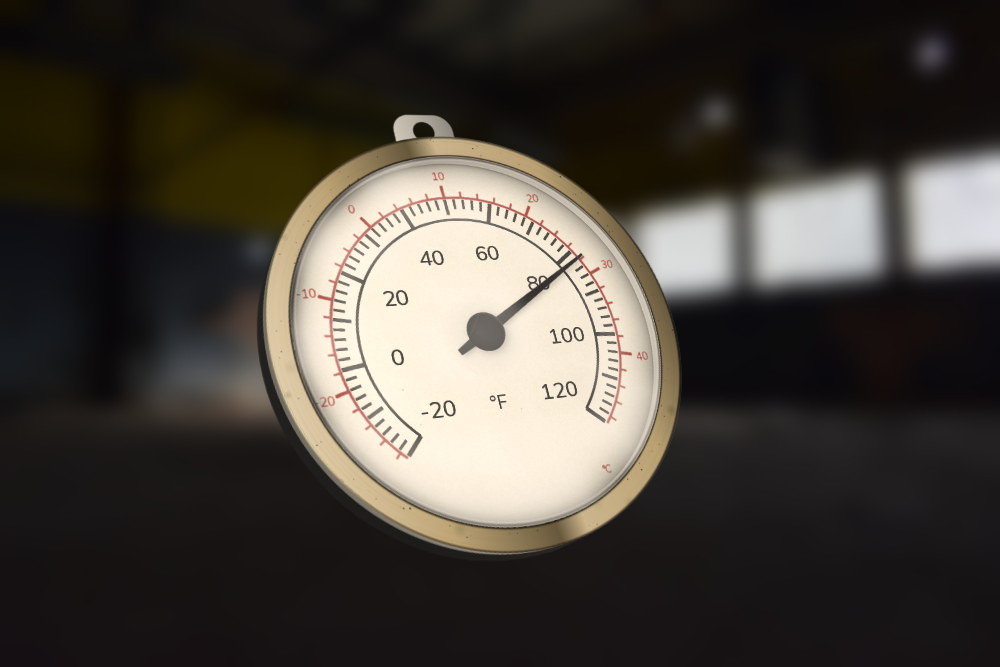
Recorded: 82 (°F)
